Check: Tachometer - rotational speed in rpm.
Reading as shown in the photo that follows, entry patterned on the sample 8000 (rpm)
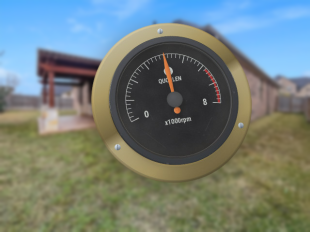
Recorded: 4000 (rpm)
